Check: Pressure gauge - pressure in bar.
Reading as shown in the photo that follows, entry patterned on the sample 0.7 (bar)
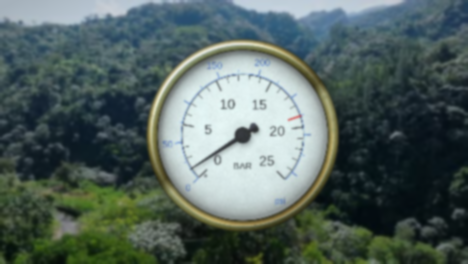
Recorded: 1 (bar)
